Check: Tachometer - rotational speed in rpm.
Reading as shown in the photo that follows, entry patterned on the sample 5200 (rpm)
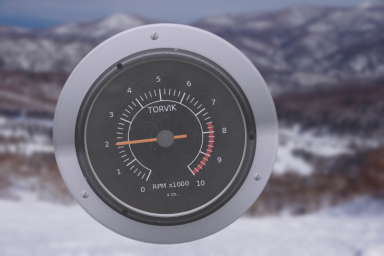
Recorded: 2000 (rpm)
